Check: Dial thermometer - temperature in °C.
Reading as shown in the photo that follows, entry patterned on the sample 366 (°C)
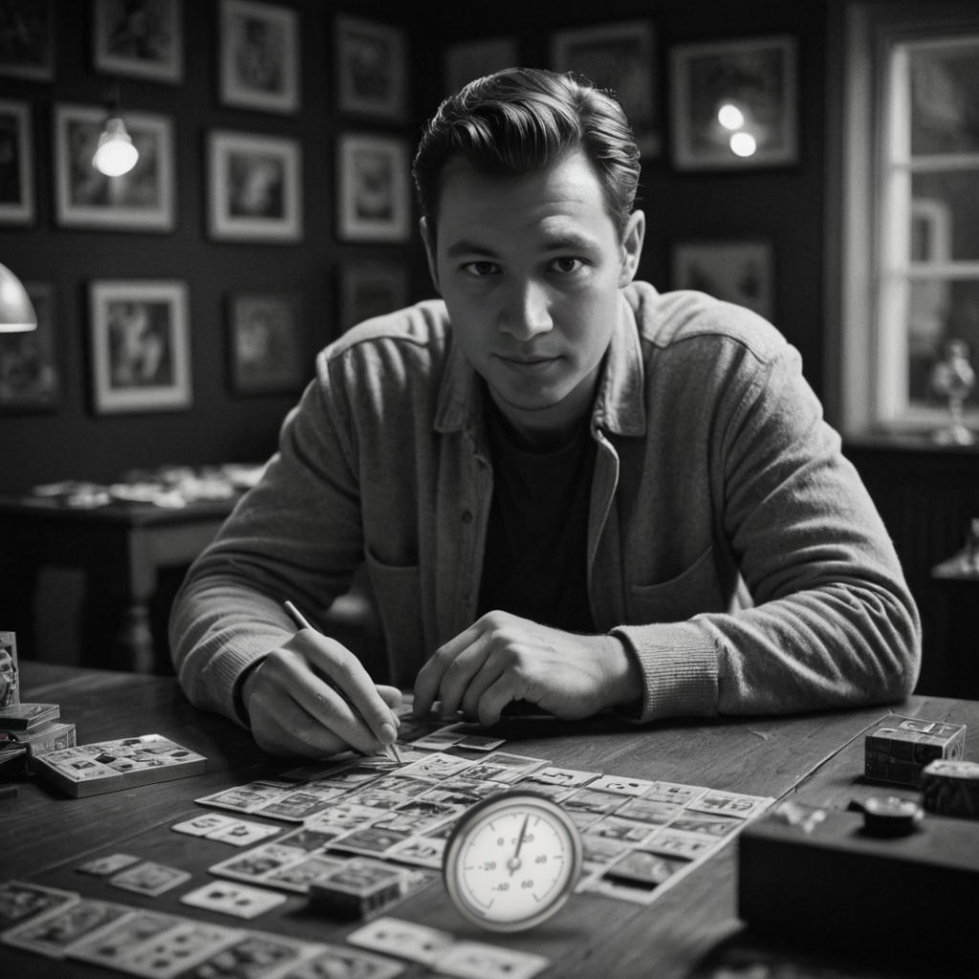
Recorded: 15 (°C)
